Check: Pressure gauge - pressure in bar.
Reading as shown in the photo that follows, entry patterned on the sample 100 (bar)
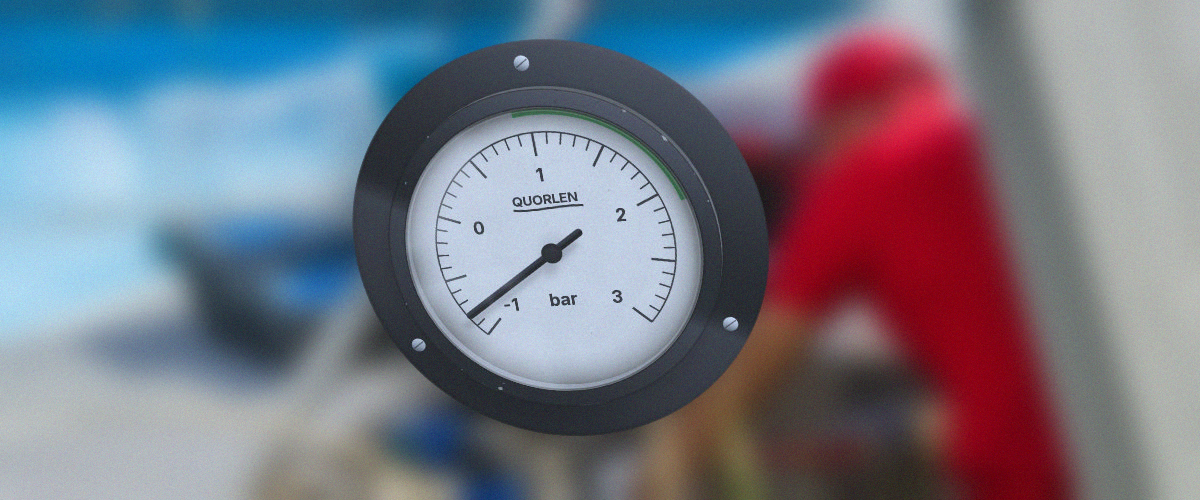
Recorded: -0.8 (bar)
